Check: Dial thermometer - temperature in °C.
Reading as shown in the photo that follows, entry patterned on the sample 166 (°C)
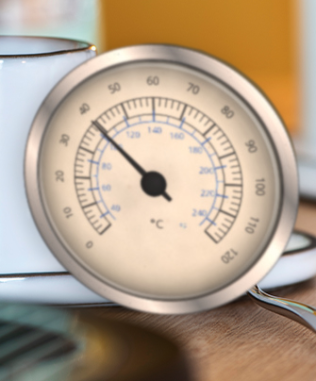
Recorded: 40 (°C)
